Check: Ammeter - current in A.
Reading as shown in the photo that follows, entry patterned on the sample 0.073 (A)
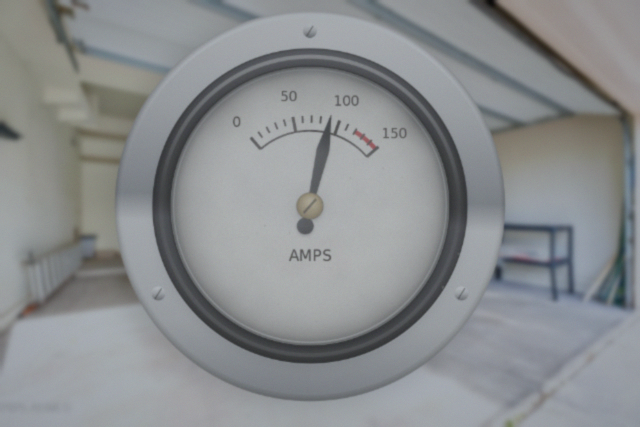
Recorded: 90 (A)
